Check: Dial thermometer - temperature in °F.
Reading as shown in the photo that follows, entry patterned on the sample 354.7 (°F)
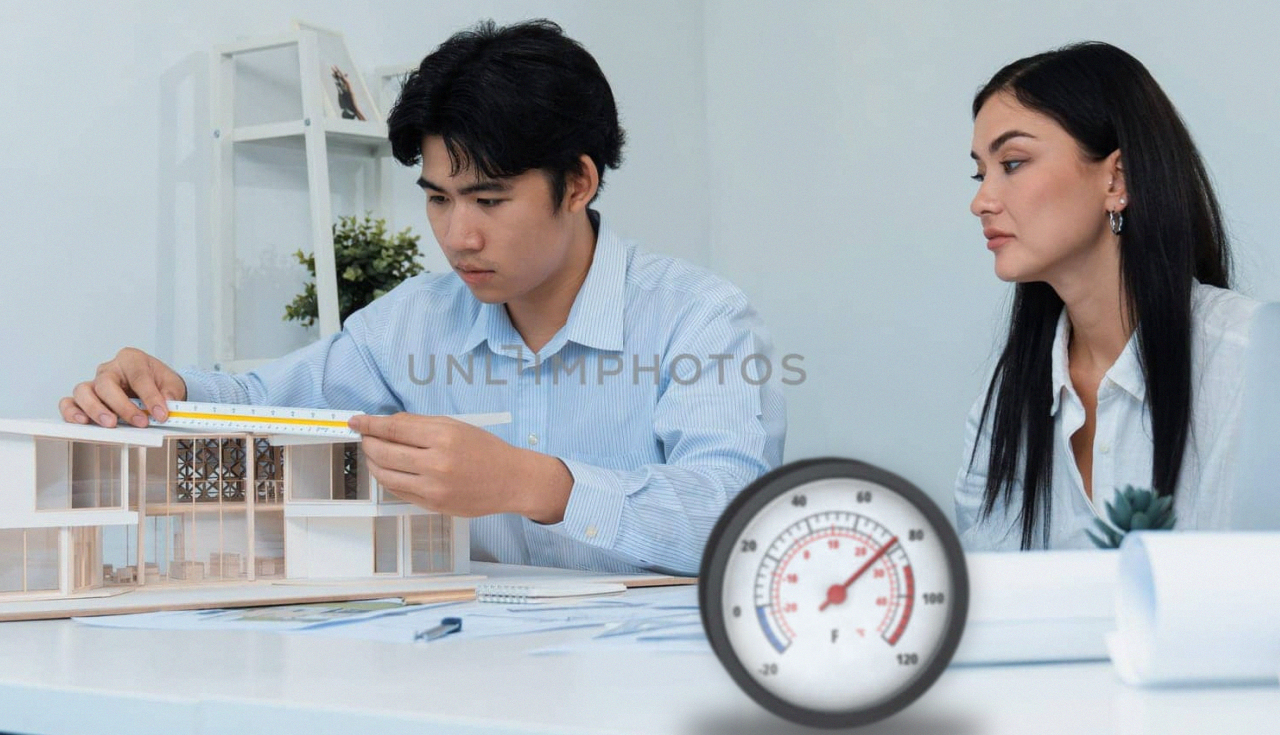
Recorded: 76 (°F)
